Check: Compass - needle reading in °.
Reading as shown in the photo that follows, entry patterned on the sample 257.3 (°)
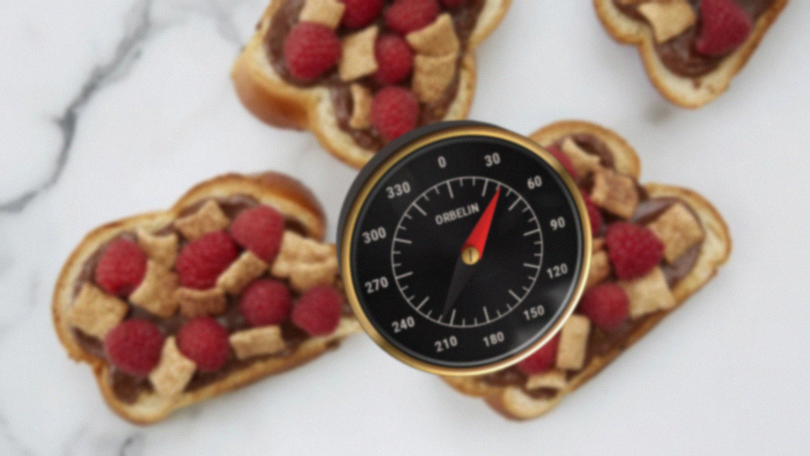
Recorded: 40 (°)
